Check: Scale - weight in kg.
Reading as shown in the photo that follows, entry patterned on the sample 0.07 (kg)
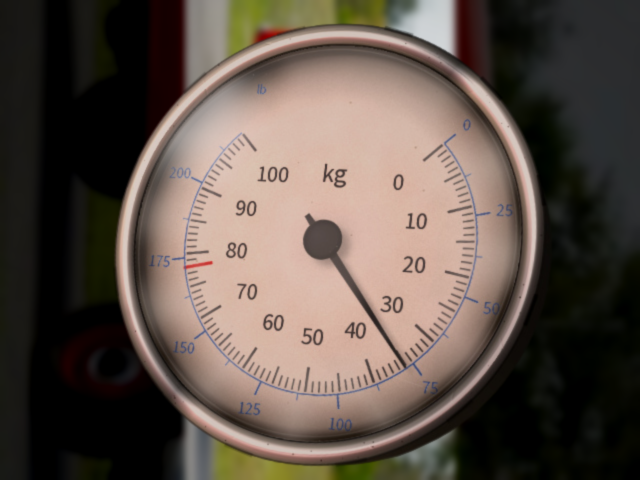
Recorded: 35 (kg)
